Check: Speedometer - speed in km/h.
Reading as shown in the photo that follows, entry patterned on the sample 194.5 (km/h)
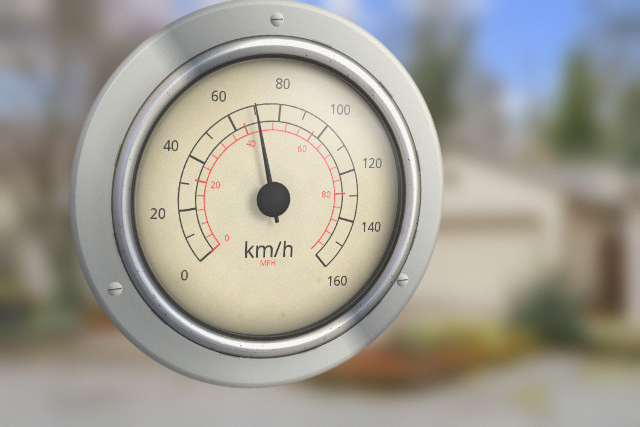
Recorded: 70 (km/h)
